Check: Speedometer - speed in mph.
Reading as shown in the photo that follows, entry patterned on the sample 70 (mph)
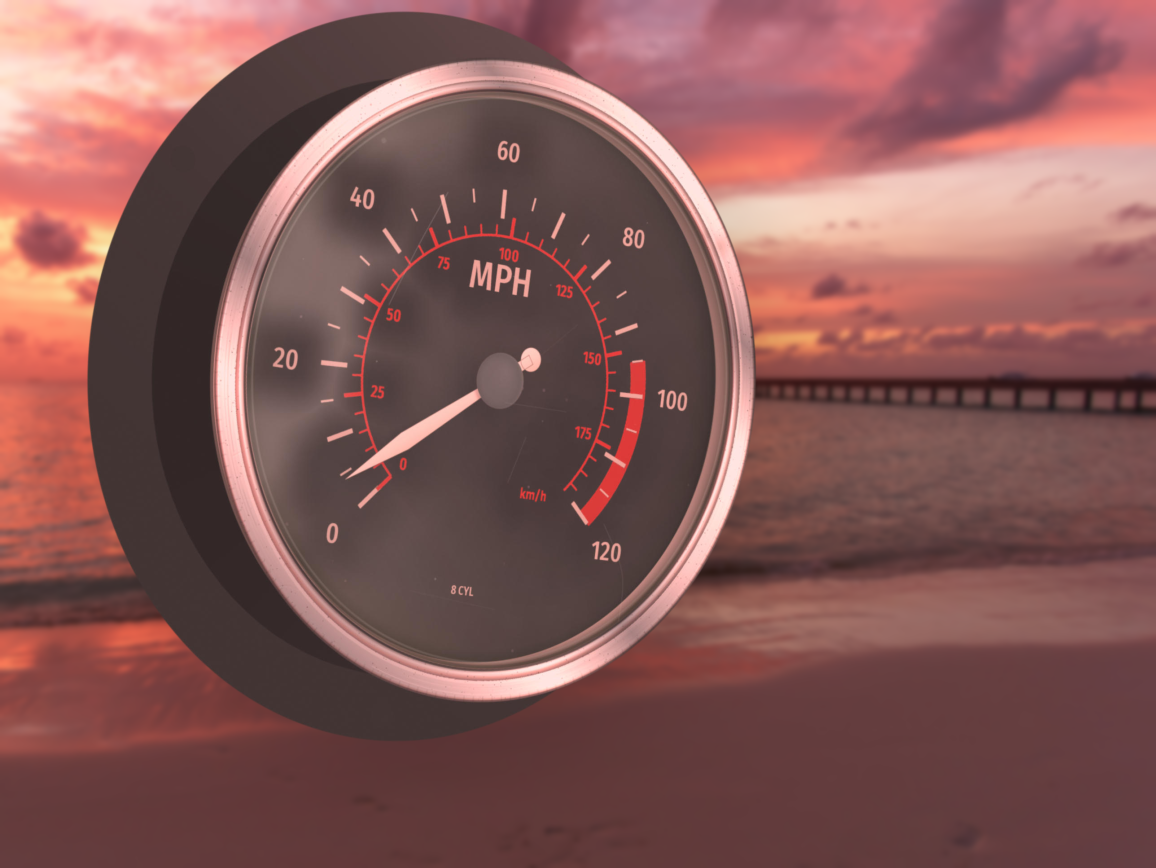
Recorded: 5 (mph)
